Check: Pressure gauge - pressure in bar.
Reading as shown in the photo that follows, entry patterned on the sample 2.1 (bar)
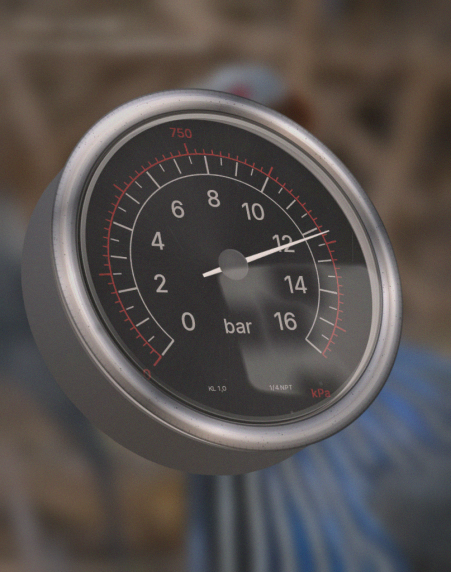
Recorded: 12.25 (bar)
